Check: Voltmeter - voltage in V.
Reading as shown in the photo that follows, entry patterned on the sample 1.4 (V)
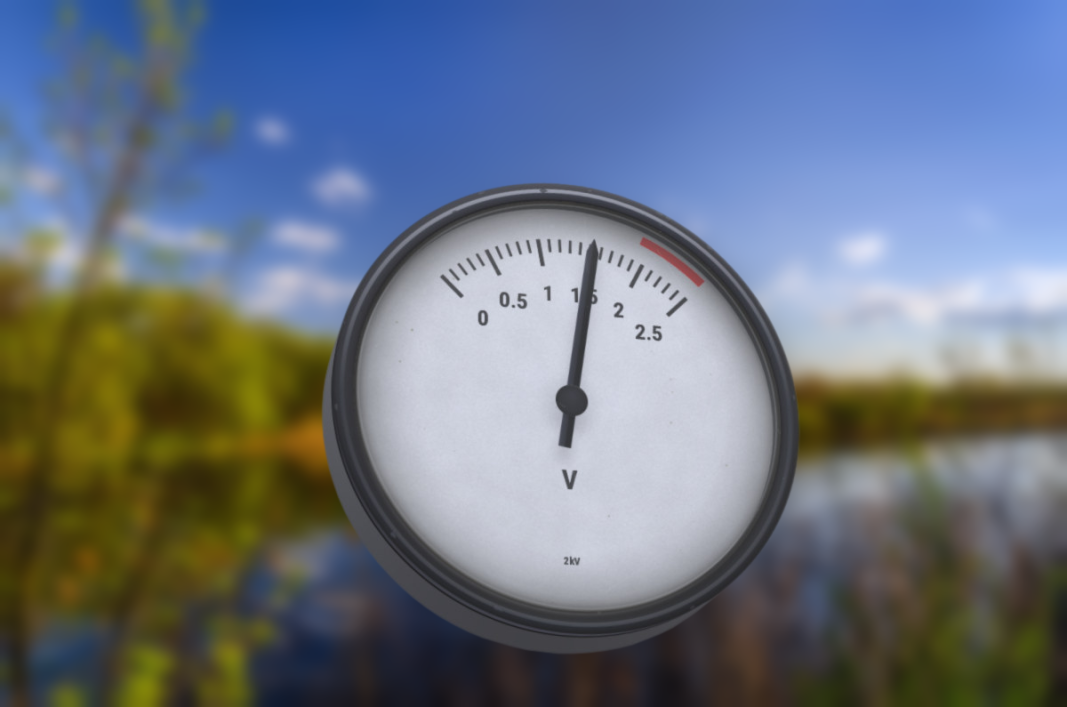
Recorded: 1.5 (V)
